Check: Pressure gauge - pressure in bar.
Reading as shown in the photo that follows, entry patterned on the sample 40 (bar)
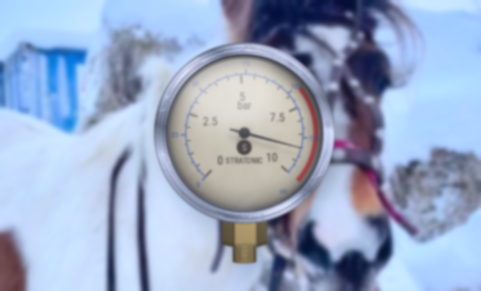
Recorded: 9 (bar)
